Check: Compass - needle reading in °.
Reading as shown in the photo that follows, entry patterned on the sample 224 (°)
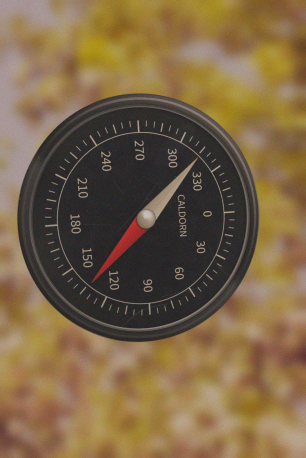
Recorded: 135 (°)
